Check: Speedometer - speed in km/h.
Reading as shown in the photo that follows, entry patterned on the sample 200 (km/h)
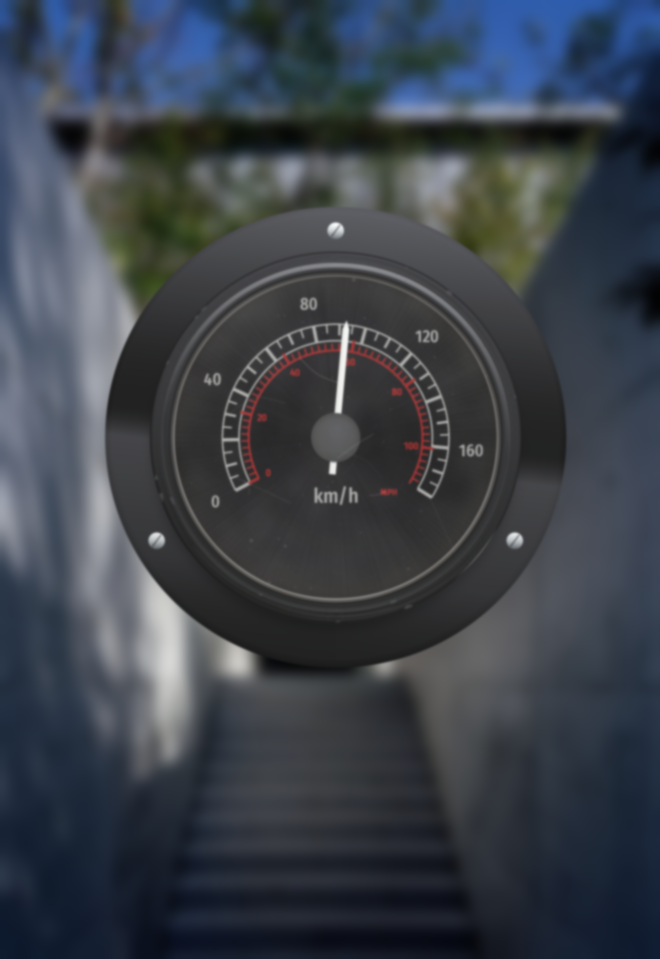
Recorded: 92.5 (km/h)
